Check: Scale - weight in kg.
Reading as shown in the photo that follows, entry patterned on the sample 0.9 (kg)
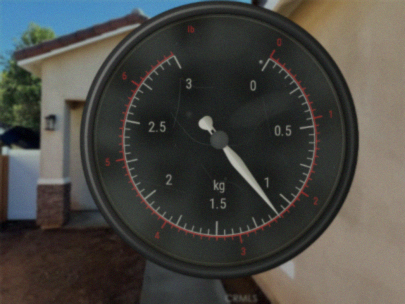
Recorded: 1.1 (kg)
